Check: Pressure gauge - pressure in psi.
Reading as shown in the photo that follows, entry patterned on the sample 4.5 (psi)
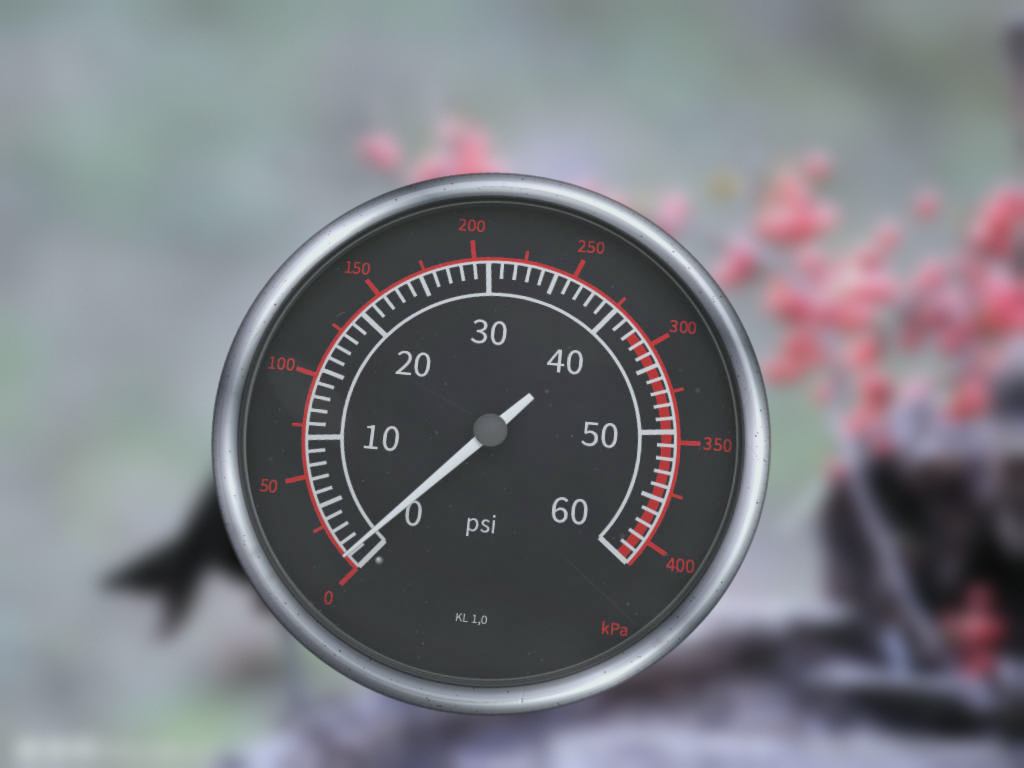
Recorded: 1 (psi)
